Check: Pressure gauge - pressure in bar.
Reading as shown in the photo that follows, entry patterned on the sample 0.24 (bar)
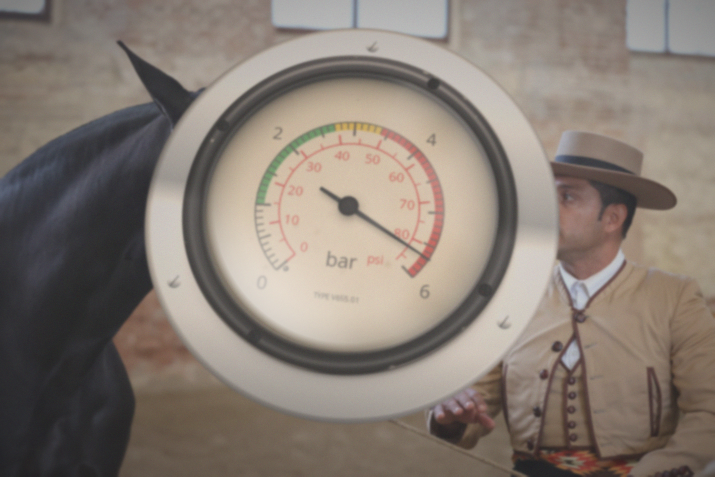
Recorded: 5.7 (bar)
